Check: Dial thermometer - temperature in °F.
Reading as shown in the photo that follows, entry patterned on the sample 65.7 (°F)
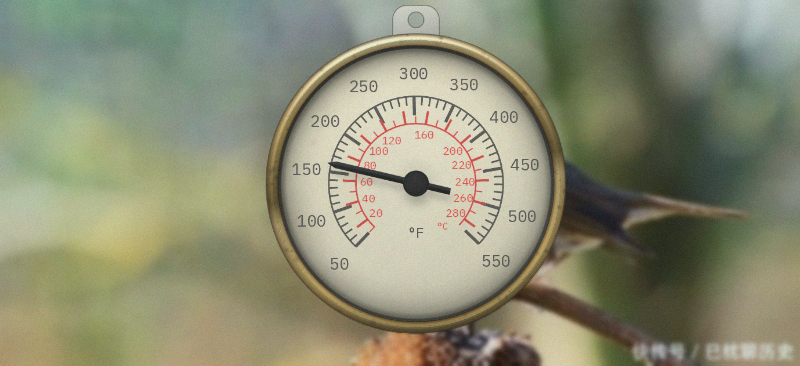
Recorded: 160 (°F)
